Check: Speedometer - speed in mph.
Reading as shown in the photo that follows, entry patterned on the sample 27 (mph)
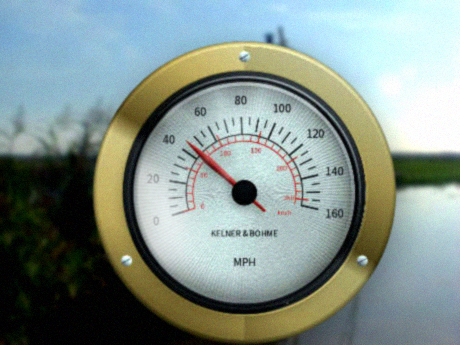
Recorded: 45 (mph)
